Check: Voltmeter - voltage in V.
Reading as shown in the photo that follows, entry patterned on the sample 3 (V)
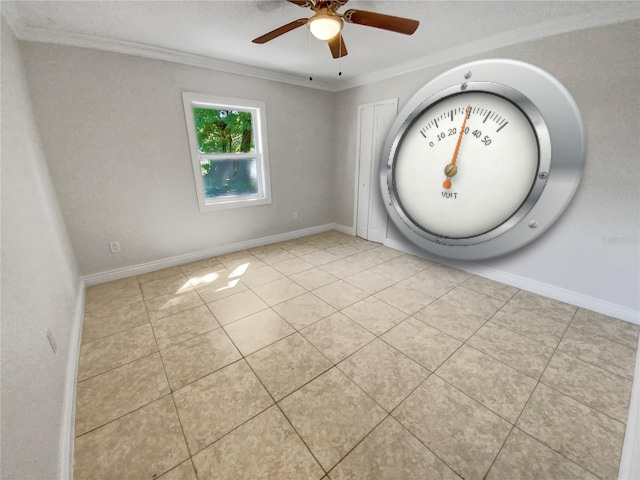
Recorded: 30 (V)
